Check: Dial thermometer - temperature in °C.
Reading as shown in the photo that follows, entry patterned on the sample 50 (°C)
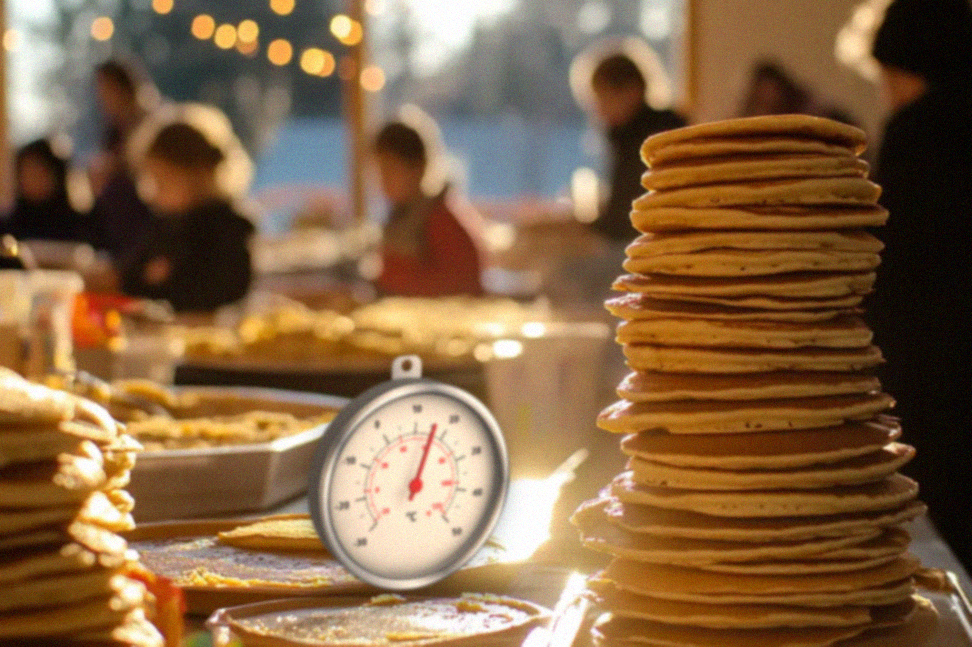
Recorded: 15 (°C)
